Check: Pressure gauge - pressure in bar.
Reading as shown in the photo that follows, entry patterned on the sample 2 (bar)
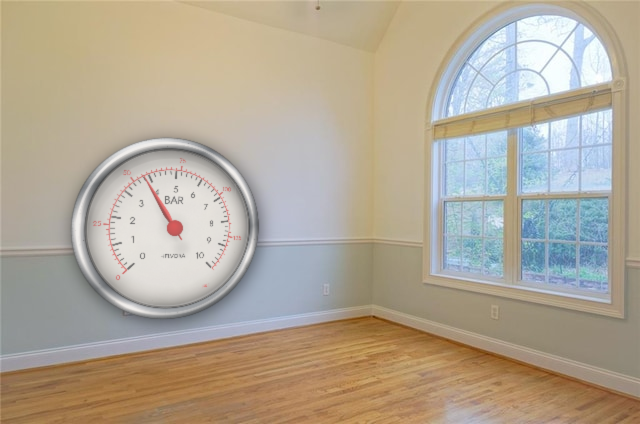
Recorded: 3.8 (bar)
